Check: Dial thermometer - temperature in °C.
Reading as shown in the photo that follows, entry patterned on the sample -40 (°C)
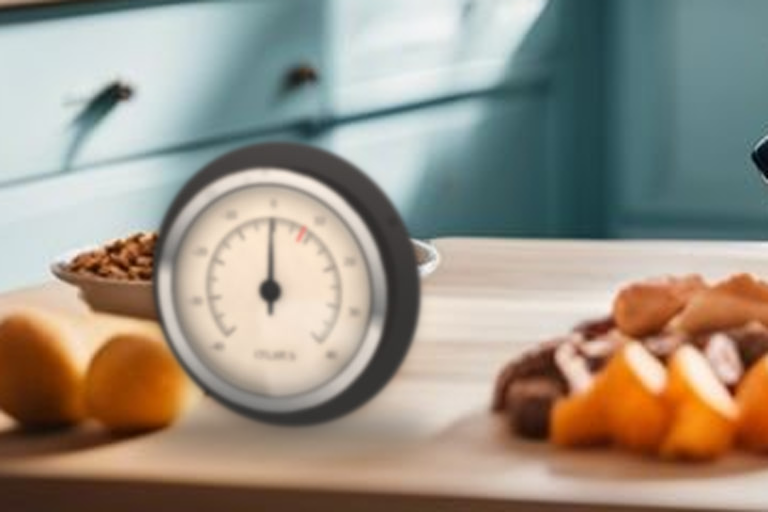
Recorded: 0 (°C)
